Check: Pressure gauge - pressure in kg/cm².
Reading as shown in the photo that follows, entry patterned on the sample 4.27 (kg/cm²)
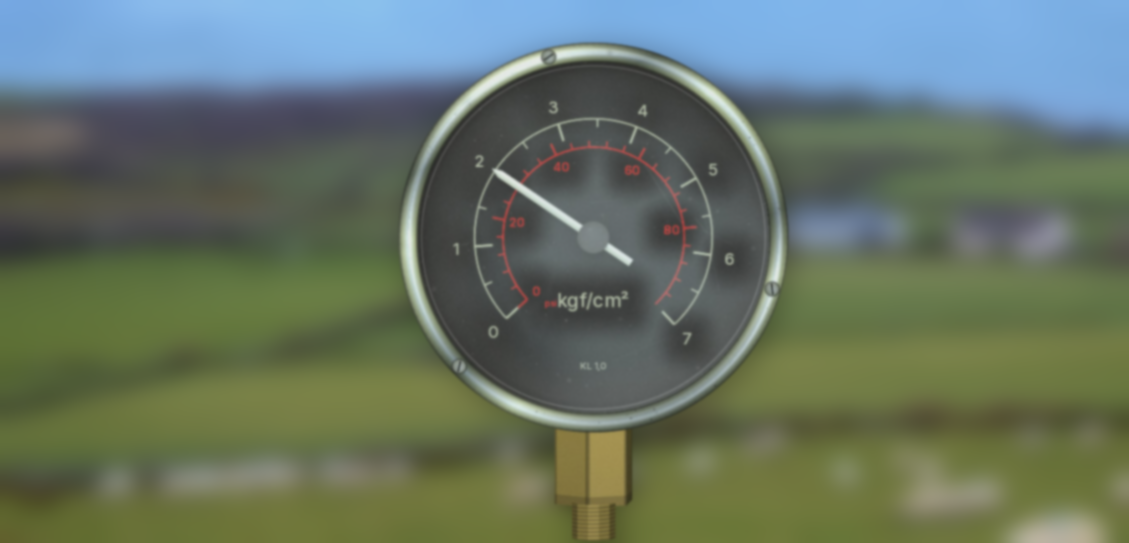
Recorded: 2 (kg/cm²)
